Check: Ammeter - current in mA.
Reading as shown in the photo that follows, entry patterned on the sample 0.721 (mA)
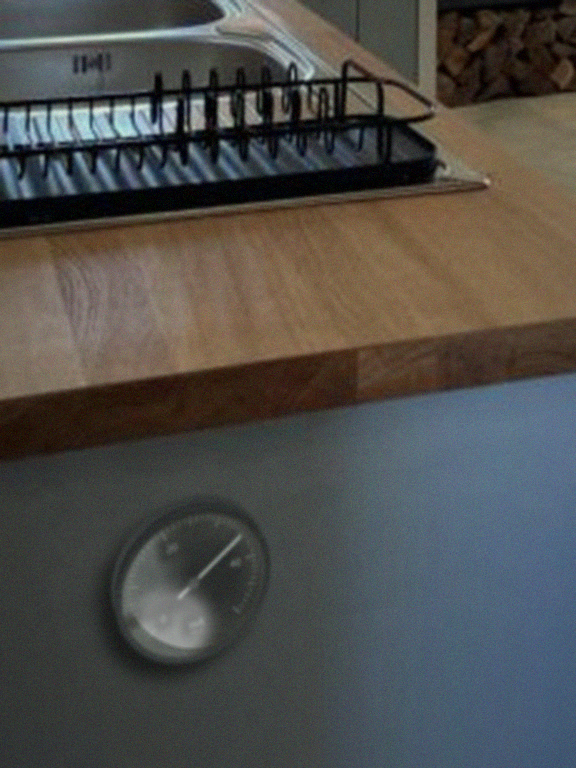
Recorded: 35 (mA)
